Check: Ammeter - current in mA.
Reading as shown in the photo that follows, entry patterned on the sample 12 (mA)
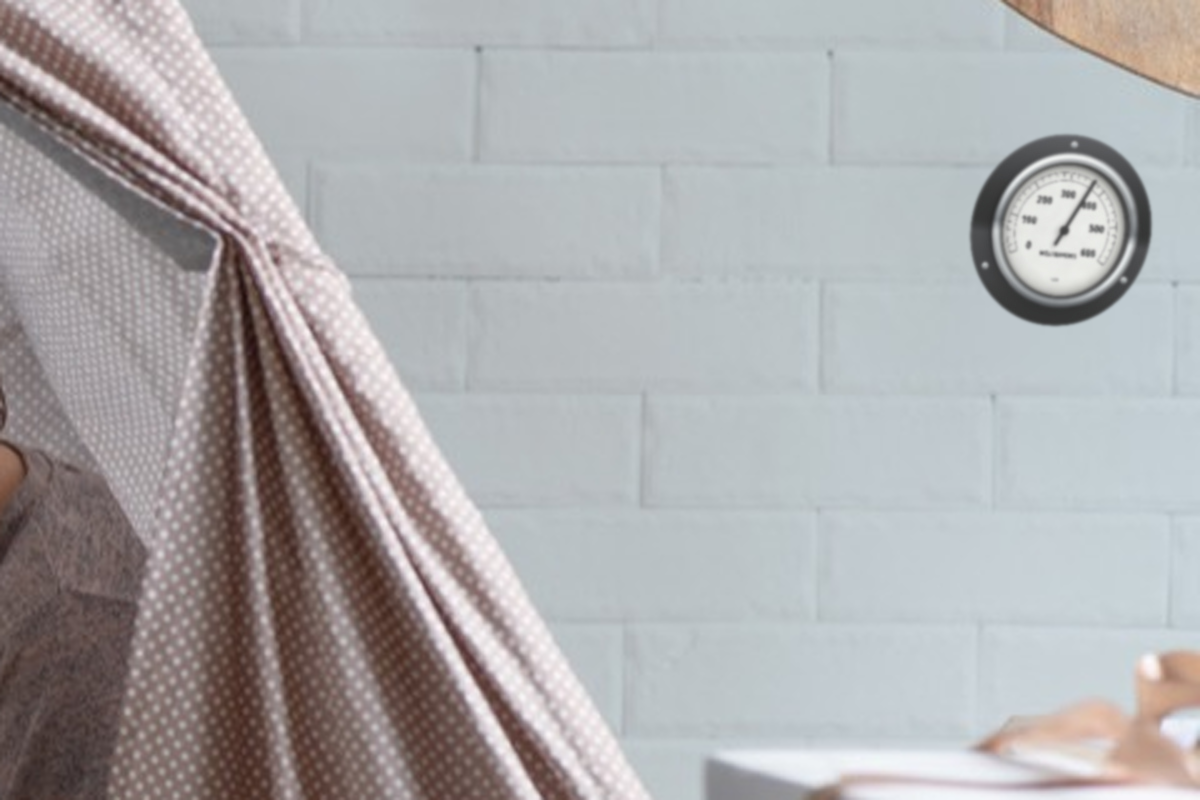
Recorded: 360 (mA)
